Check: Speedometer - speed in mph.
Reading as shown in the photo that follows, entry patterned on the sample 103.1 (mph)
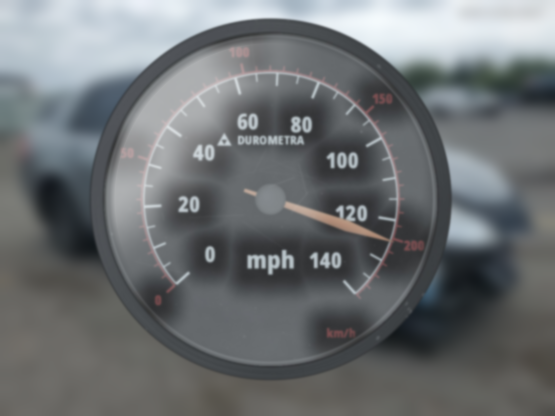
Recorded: 125 (mph)
